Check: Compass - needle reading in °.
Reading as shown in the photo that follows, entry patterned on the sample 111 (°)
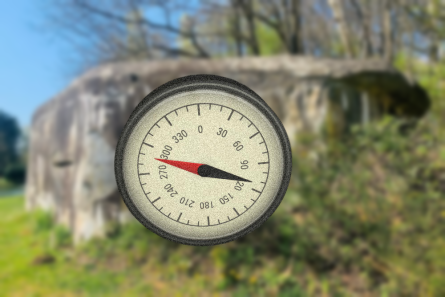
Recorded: 290 (°)
